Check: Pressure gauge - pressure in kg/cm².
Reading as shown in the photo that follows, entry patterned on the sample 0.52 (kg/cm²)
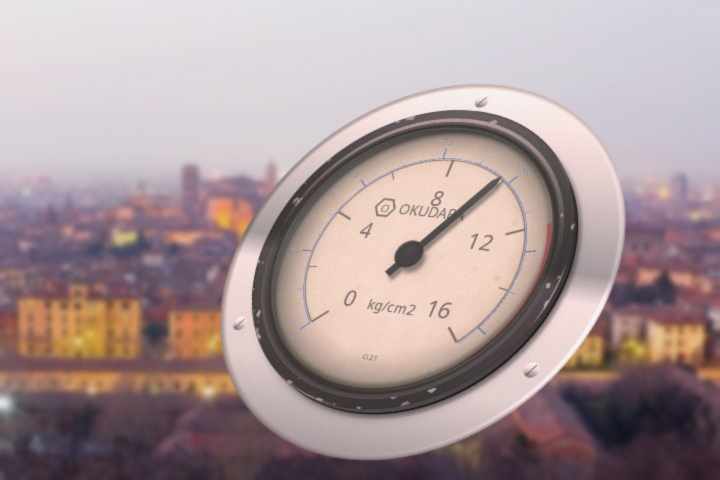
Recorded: 10 (kg/cm²)
